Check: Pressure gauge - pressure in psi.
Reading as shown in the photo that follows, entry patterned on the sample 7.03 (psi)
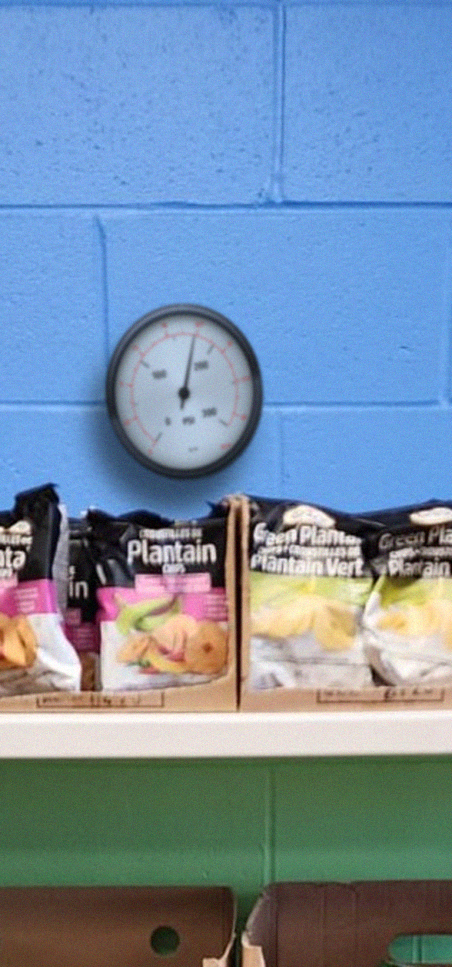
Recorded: 175 (psi)
